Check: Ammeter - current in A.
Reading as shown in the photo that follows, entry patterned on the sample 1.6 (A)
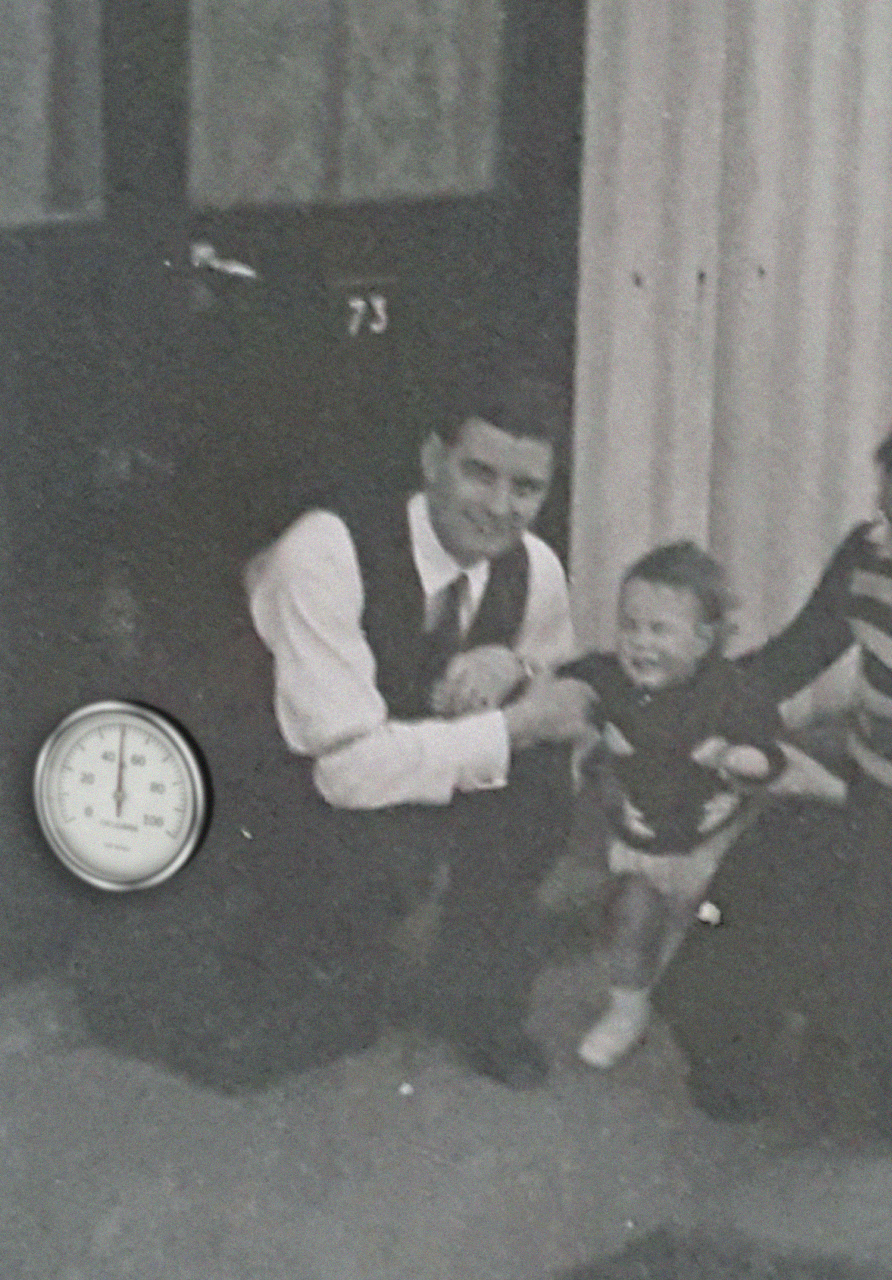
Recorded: 50 (A)
